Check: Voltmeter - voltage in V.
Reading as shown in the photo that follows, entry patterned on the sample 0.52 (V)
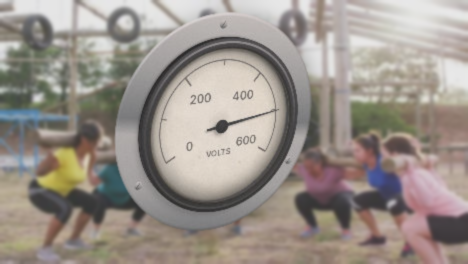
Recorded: 500 (V)
